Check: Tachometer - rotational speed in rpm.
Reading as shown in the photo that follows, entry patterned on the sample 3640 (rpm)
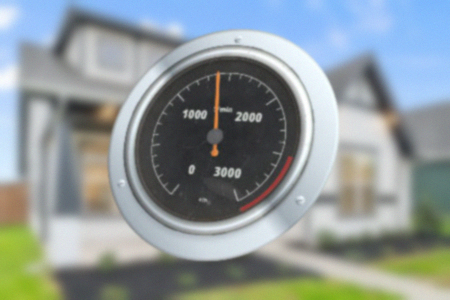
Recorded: 1400 (rpm)
